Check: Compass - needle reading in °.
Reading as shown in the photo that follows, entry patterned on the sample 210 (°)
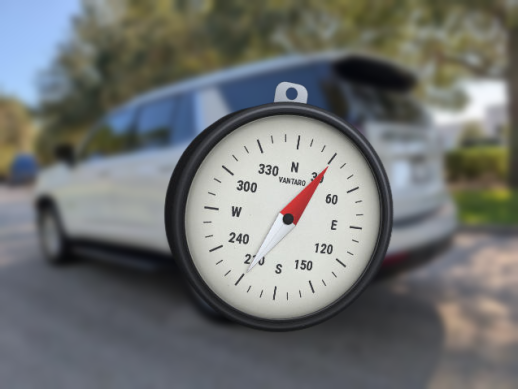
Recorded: 30 (°)
